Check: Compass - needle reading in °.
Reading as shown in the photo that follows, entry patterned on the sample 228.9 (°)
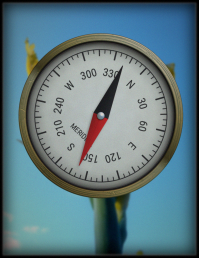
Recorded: 160 (°)
